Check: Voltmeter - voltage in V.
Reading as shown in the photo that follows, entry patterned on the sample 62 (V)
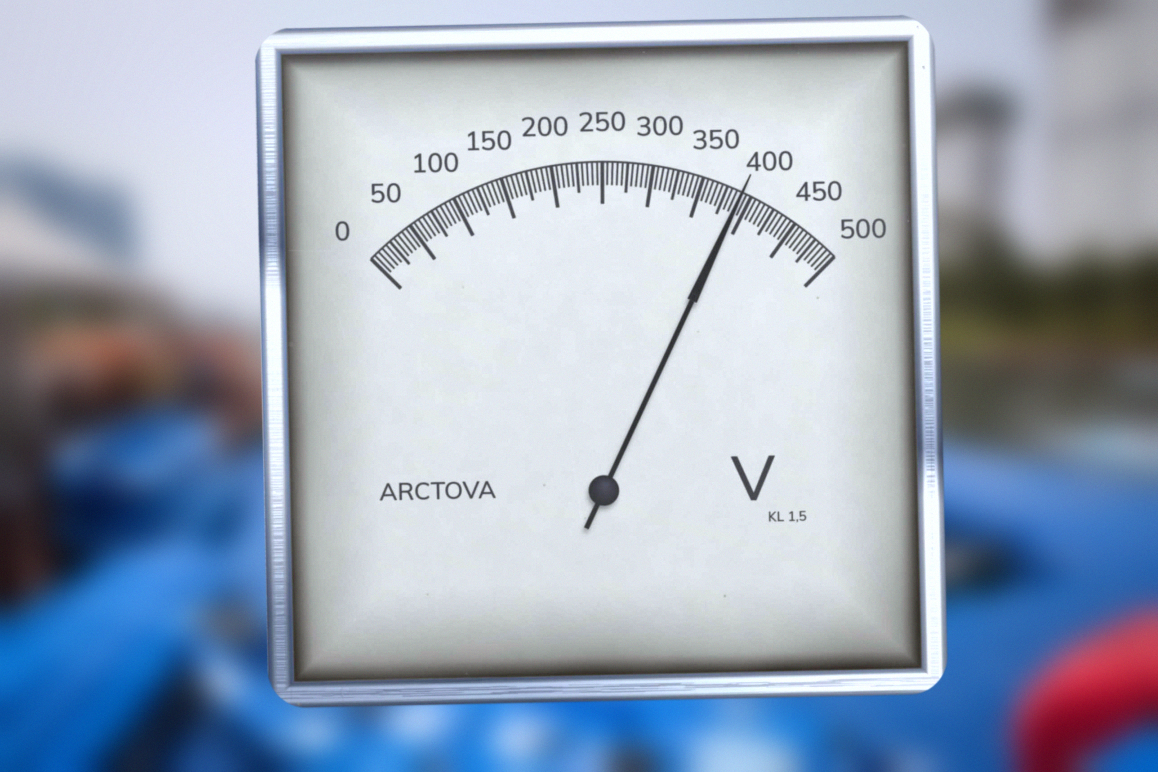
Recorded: 390 (V)
